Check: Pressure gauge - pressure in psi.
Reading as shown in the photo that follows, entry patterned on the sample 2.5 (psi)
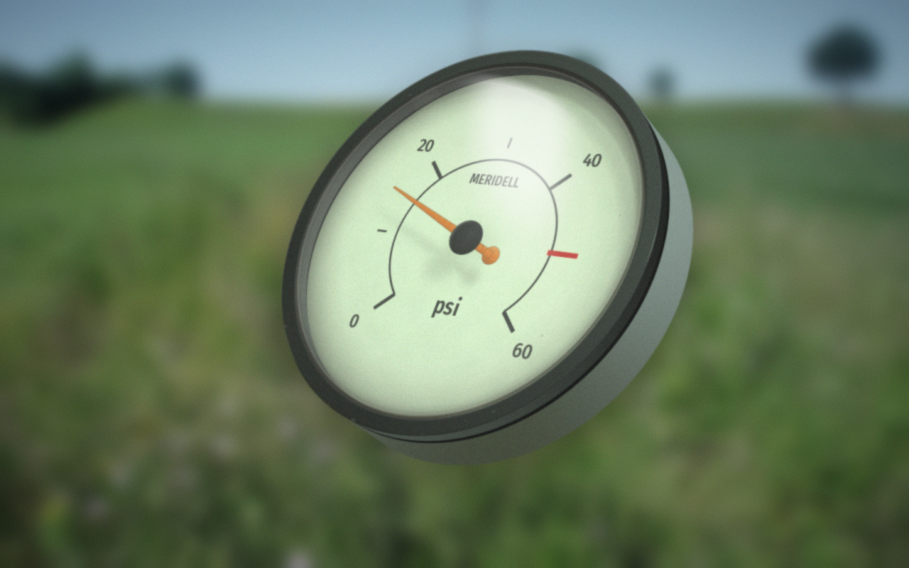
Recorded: 15 (psi)
